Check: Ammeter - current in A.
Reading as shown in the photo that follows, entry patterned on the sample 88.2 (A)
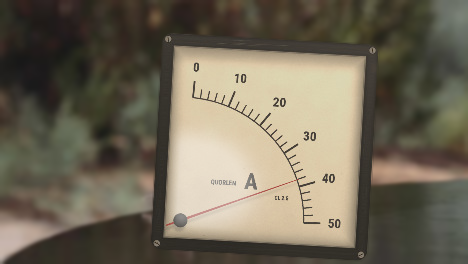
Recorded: 38 (A)
